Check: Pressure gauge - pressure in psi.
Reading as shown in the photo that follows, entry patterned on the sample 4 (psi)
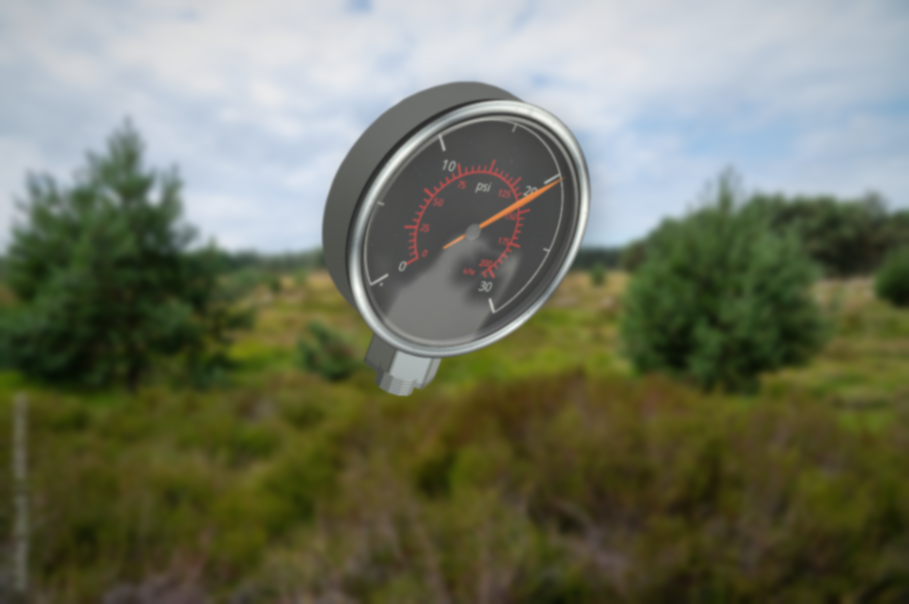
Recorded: 20 (psi)
